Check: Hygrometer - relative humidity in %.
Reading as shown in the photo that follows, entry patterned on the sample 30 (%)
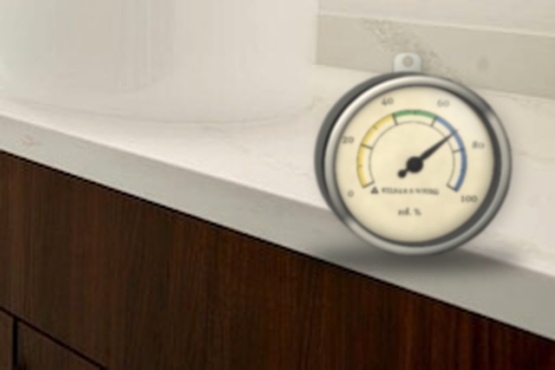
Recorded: 70 (%)
